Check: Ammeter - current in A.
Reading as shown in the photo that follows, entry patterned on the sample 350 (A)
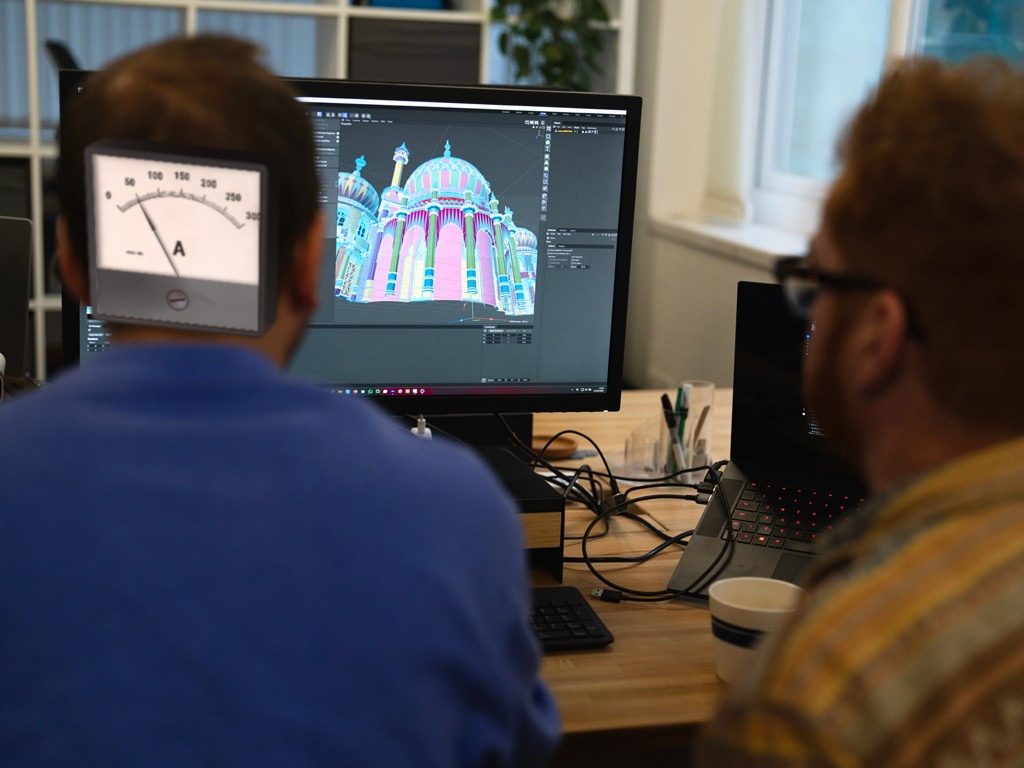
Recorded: 50 (A)
